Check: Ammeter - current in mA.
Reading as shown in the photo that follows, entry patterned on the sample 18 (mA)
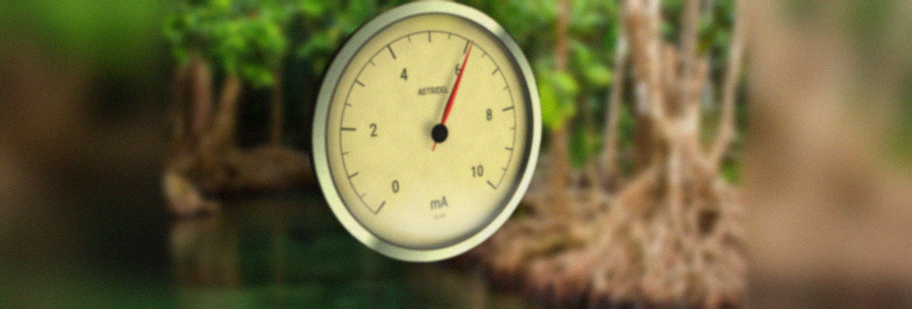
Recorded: 6 (mA)
